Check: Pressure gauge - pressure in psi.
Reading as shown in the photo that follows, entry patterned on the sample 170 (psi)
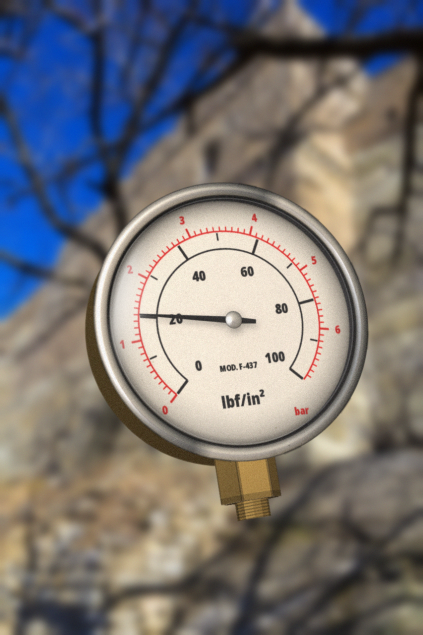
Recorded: 20 (psi)
